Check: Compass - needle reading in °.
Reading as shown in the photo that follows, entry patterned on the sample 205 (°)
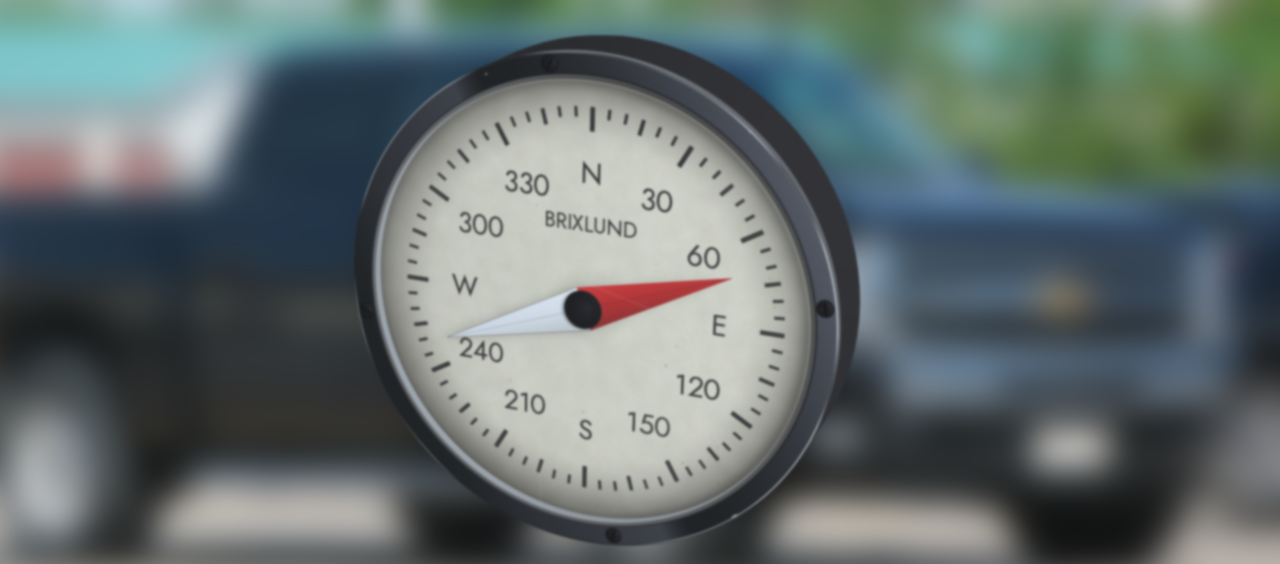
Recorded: 70 (°)
